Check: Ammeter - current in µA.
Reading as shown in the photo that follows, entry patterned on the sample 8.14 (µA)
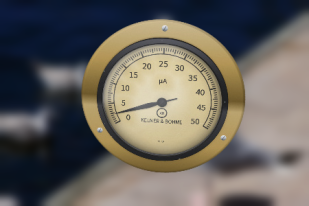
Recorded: 2.5 (µA)
